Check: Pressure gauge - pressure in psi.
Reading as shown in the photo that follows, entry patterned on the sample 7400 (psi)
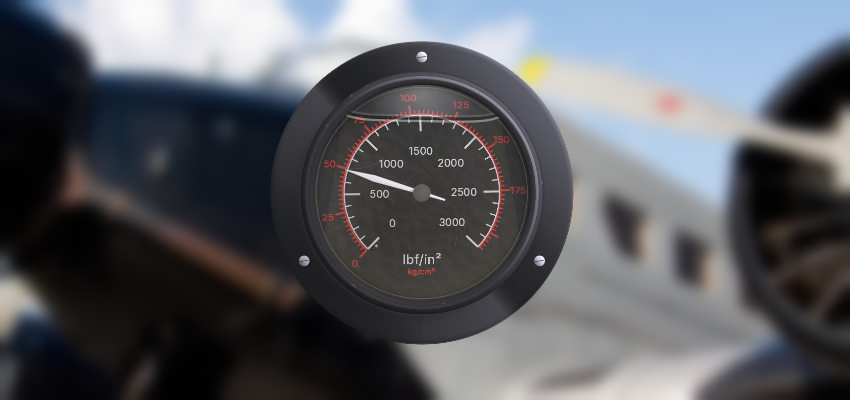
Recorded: 700 (psi)
